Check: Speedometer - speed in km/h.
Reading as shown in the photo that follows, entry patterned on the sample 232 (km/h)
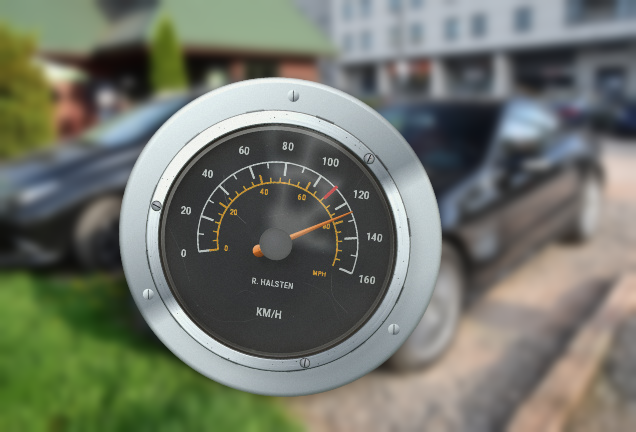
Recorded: 125 (km/h)
